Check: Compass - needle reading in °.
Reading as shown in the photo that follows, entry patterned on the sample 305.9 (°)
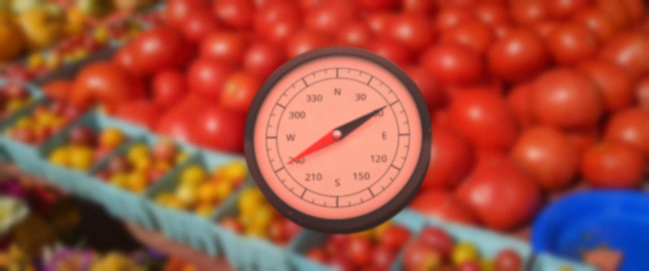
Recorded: 240 (°)
